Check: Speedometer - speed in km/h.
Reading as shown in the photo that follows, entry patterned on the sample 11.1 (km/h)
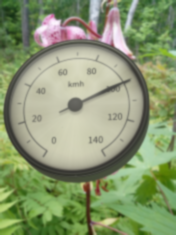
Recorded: 100 (km/h)
